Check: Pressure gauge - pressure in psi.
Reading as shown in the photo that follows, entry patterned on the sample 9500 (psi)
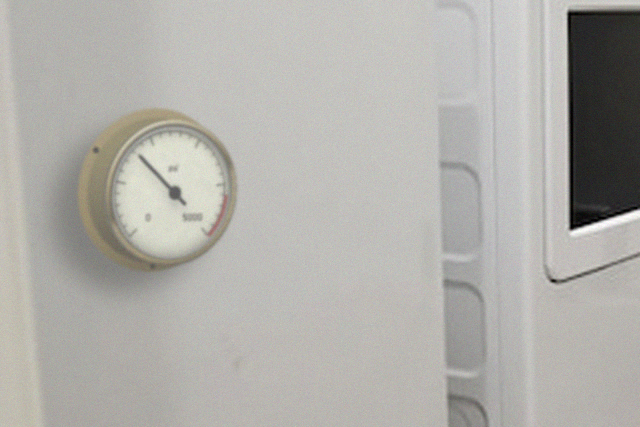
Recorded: 1600 (psi)
